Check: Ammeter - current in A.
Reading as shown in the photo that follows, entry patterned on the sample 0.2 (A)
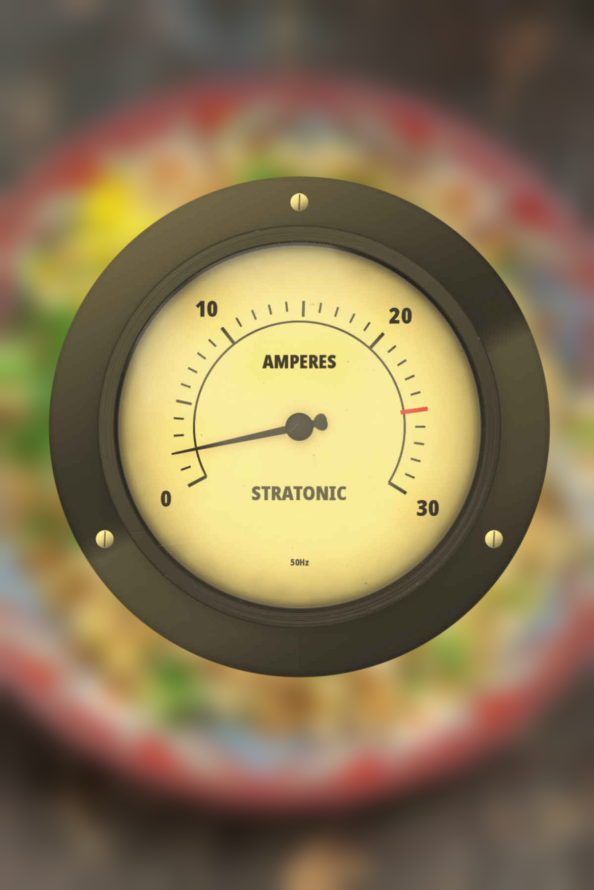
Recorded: 2 (A)
